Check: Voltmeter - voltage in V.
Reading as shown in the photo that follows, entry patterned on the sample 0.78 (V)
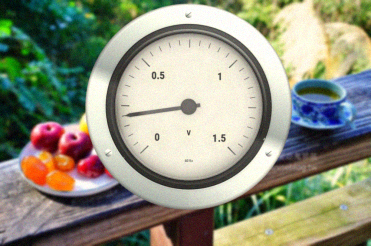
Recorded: 0.2 (V)
